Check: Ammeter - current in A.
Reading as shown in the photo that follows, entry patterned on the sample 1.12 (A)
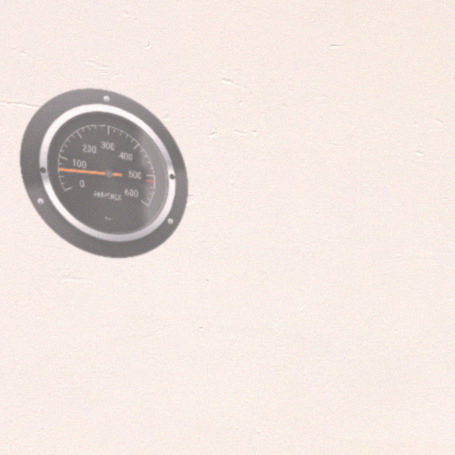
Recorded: 60 (A)
